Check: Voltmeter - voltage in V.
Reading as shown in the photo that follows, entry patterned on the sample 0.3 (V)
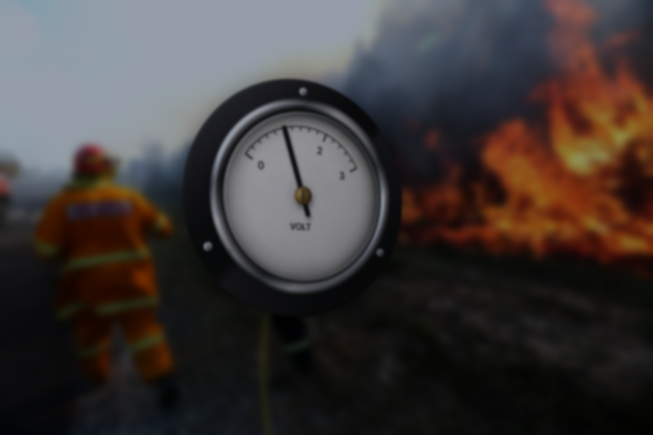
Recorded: 1 (V)
